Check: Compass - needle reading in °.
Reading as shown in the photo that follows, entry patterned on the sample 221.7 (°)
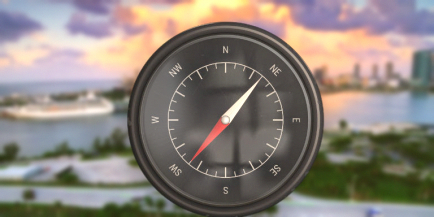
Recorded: 220 (°)
